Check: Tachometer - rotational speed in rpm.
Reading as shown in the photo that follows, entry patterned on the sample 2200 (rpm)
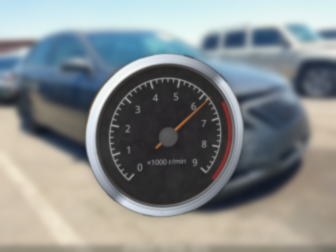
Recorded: 6200 (rpm)
